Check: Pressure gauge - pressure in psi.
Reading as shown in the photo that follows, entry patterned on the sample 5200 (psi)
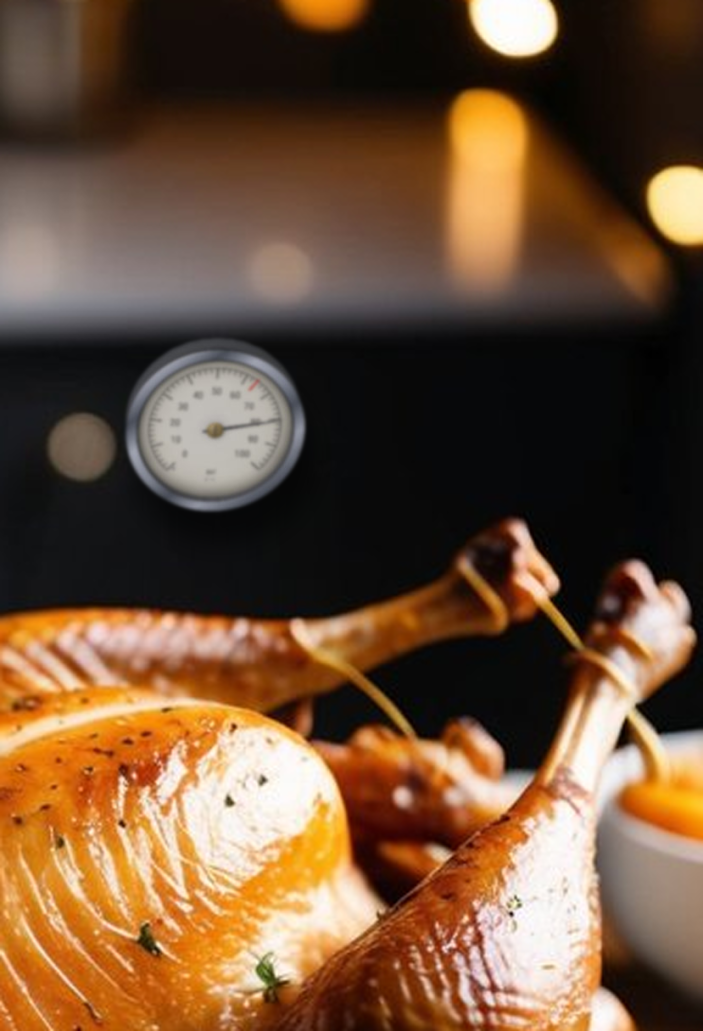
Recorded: 80 (psi)
